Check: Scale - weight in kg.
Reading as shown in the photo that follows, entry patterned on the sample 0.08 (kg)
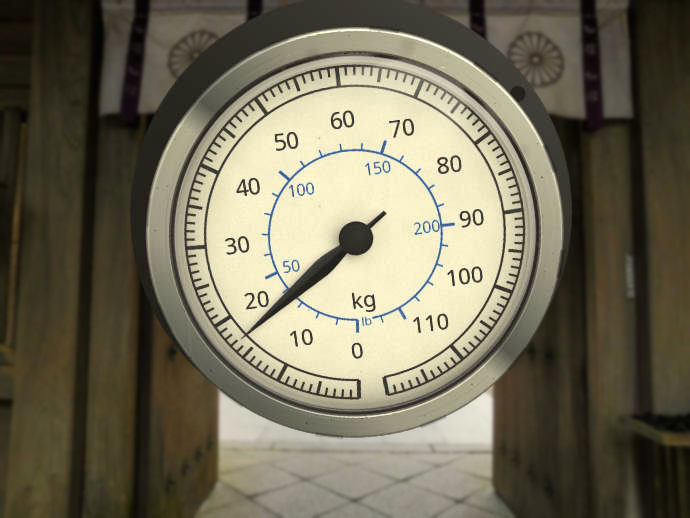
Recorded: 17 (kg)
